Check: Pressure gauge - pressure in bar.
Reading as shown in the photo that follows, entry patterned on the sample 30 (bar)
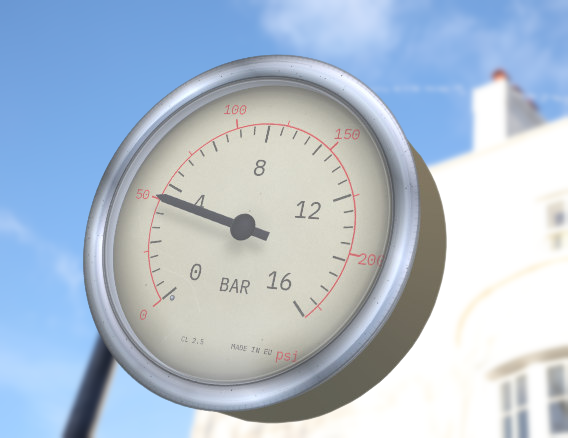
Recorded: 3.5 (bar)
